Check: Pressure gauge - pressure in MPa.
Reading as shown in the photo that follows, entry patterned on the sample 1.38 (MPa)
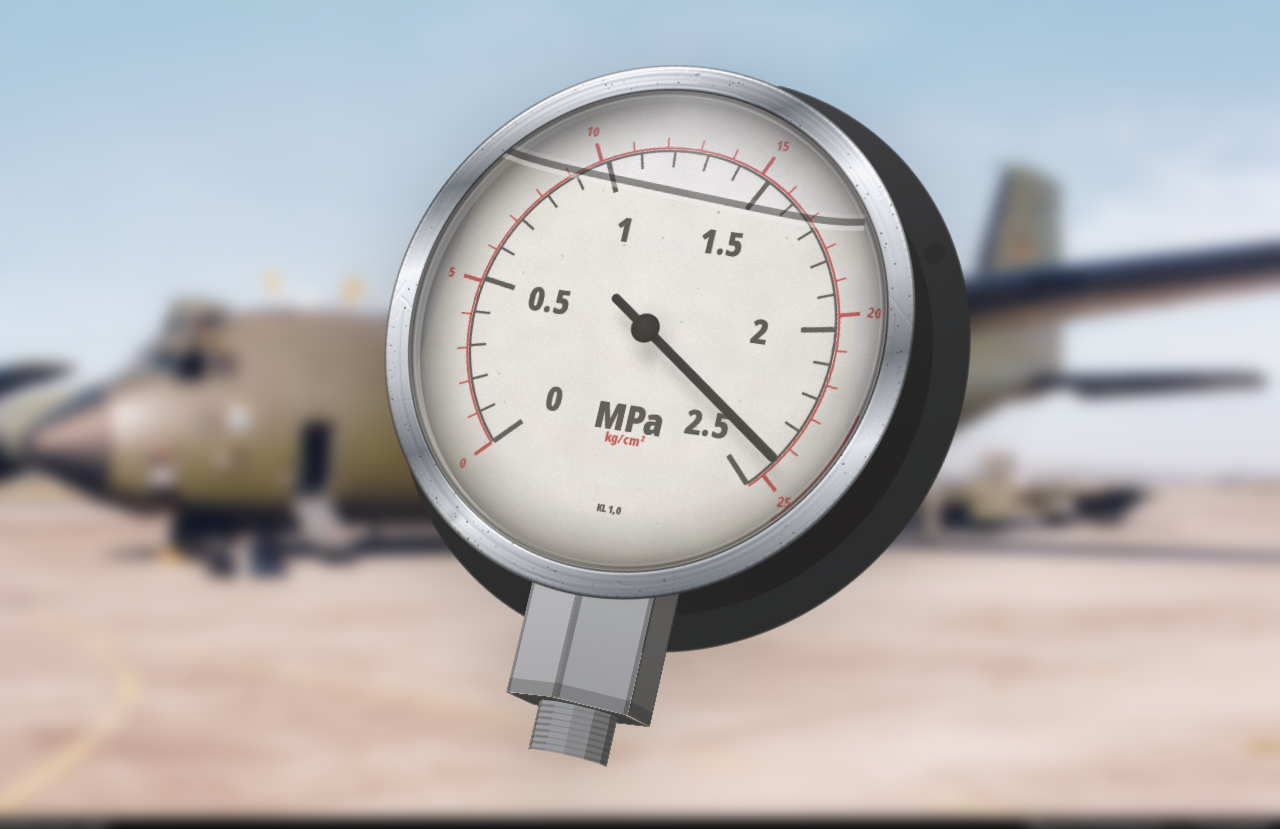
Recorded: 2.4 (MPa)
